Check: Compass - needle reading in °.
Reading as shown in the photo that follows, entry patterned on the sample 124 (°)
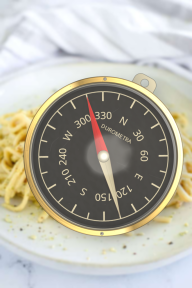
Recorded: 315 (°)
